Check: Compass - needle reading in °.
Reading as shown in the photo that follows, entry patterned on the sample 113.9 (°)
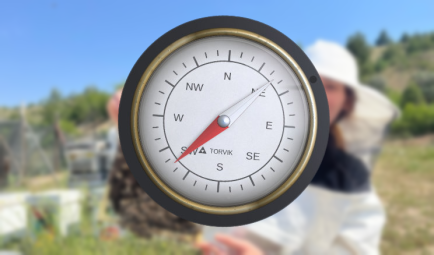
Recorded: 225 (°)
